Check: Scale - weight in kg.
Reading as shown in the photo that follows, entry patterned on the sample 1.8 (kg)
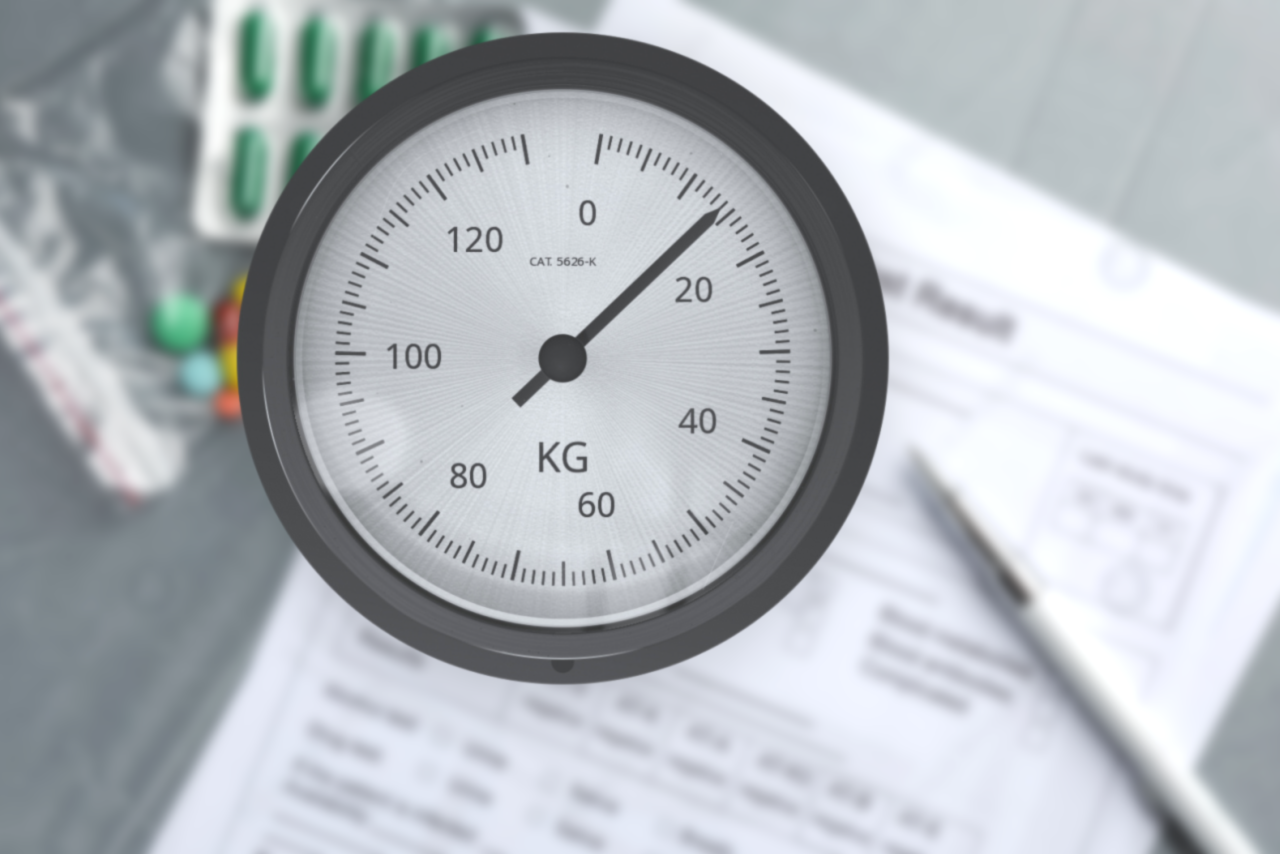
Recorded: 14 (kg)
